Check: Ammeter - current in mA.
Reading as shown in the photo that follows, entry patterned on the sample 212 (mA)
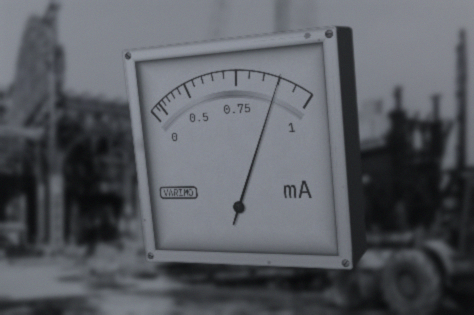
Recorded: 0.9 (mA)
